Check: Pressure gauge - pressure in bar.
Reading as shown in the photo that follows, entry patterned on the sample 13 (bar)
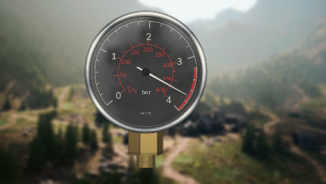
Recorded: 3.7 (bar)
